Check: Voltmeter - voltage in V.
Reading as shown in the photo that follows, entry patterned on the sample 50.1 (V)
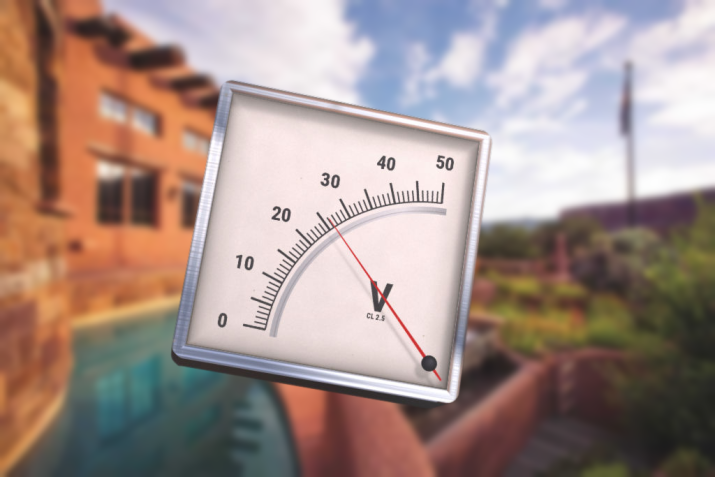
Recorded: 26 (V)
